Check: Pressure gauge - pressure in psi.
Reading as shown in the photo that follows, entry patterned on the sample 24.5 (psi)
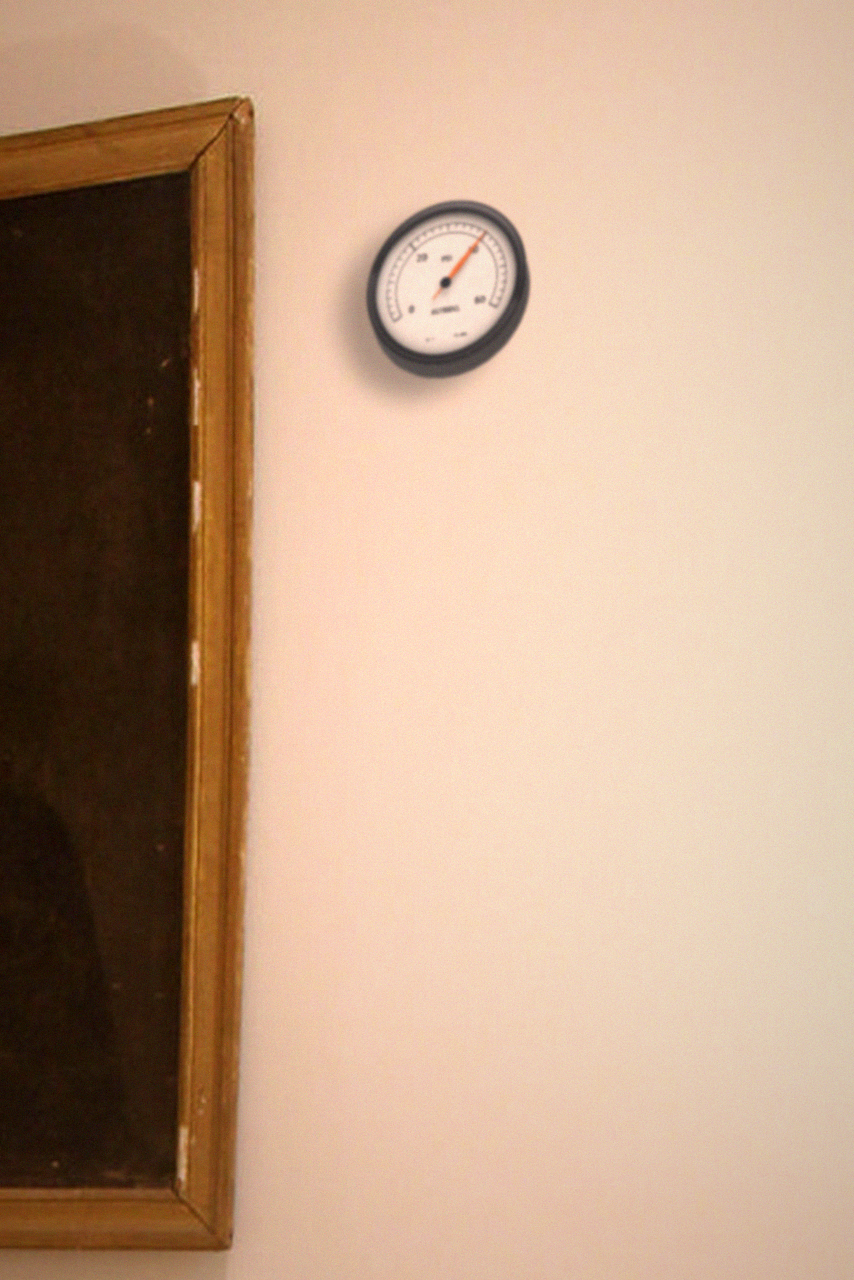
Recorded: 40 (psi)
